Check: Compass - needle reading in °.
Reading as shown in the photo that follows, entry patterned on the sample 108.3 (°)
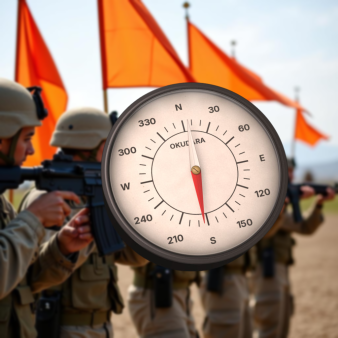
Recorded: 185 (°)
